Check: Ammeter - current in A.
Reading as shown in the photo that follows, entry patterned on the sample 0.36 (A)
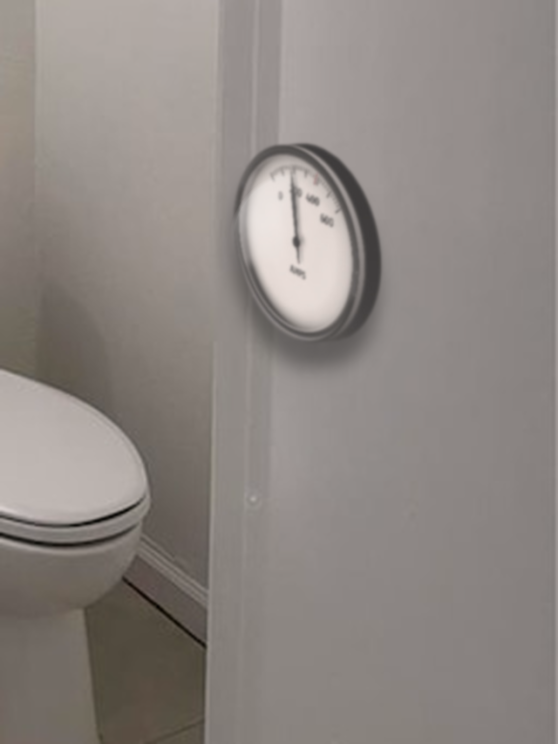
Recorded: 200 (A)
